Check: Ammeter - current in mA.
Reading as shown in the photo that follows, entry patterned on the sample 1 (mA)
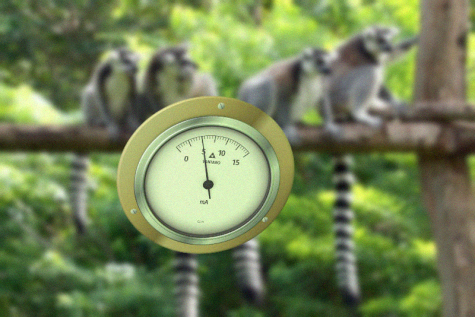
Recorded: 5 (mA)
